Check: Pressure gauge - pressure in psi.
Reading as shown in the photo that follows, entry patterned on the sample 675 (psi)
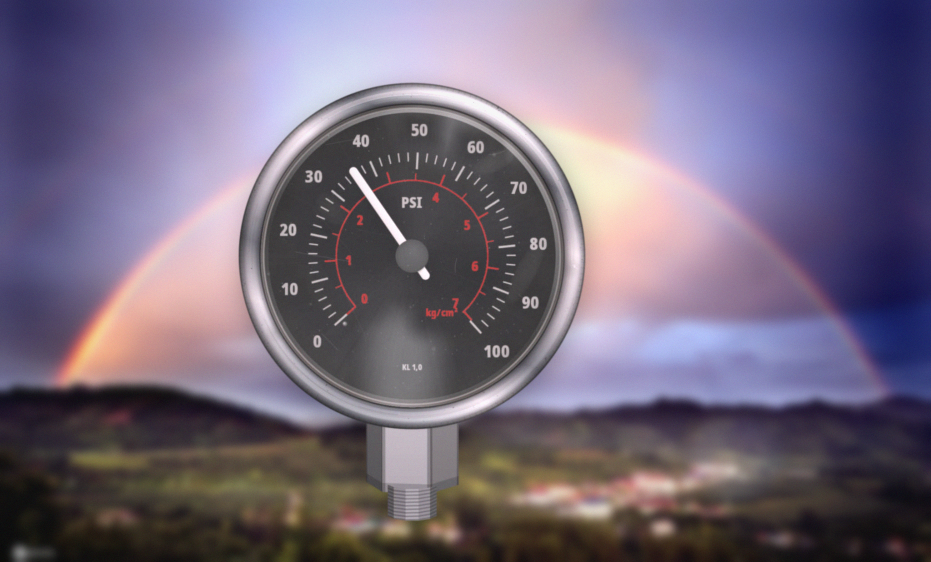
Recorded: 36 (psi)
